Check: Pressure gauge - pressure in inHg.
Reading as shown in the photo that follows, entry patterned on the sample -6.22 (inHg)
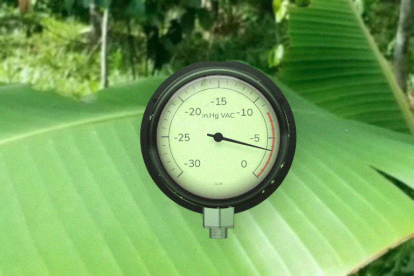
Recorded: -3.5 (inHg)
